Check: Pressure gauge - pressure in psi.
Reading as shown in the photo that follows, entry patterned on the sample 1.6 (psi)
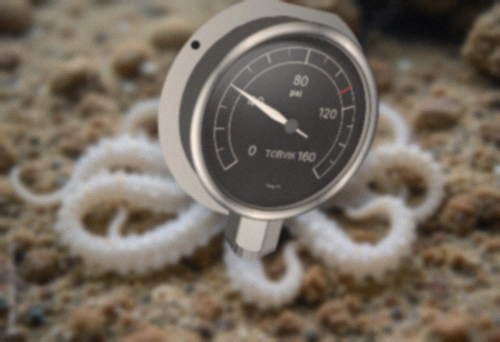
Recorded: 40 (psi)
